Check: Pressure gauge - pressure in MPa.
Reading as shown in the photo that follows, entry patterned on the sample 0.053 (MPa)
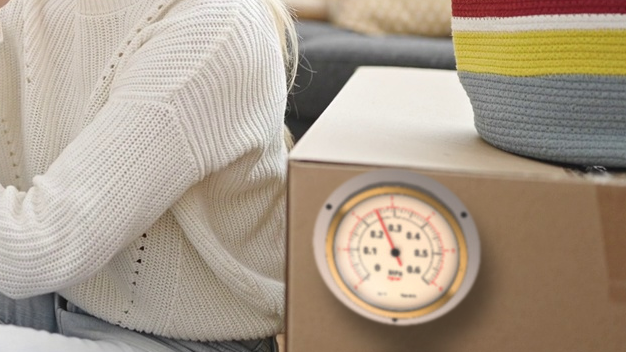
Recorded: 0.25 (MPa)
